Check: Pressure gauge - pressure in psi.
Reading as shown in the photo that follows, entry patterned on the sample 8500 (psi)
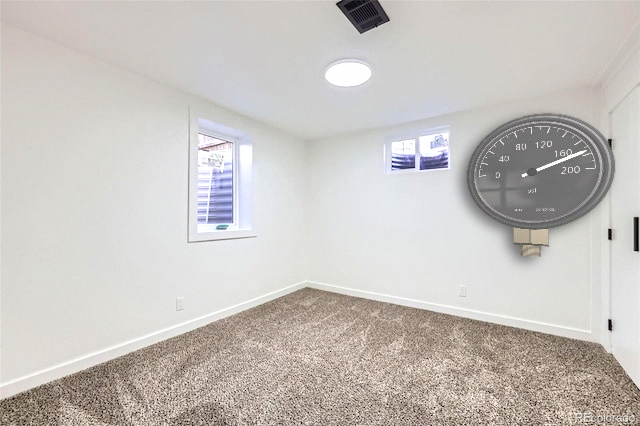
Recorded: 175 (psi)
